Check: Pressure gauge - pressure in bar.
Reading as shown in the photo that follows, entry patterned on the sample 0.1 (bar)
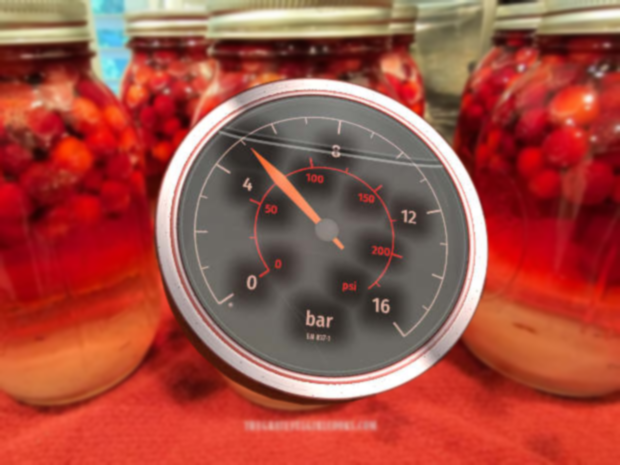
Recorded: 5 (bar)
